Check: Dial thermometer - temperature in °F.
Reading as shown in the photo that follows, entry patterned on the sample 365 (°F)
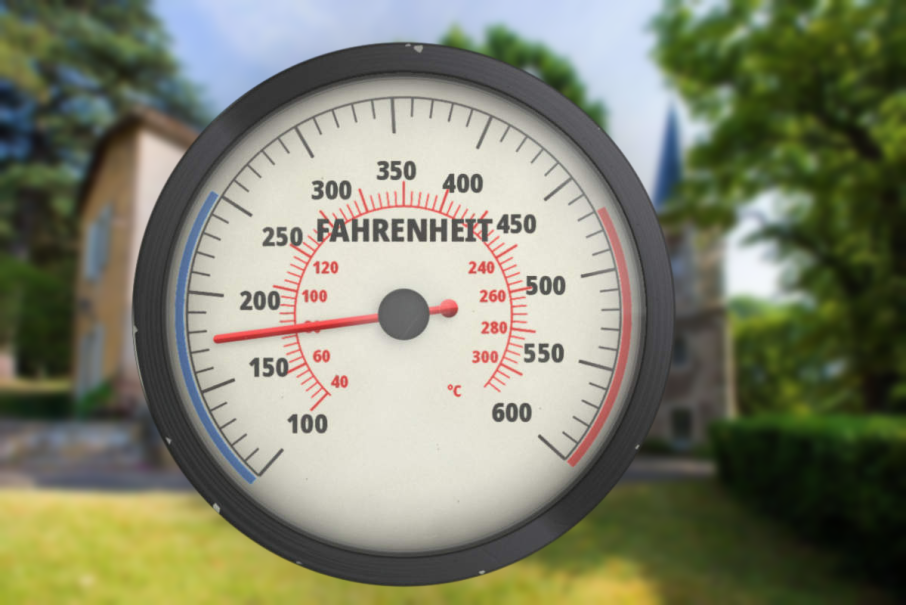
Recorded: 175 (°F)
